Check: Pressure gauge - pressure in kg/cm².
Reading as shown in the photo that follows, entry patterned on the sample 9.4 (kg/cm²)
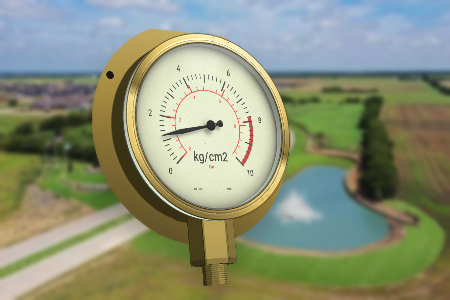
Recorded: 1.2 (kg/cm²)
